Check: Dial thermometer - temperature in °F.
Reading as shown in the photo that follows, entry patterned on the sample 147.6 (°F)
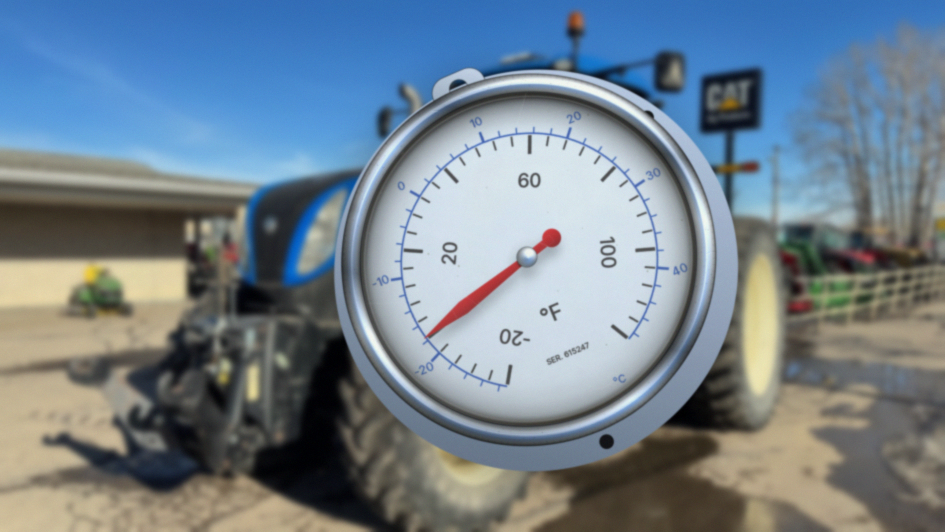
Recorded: 0 (°F)
